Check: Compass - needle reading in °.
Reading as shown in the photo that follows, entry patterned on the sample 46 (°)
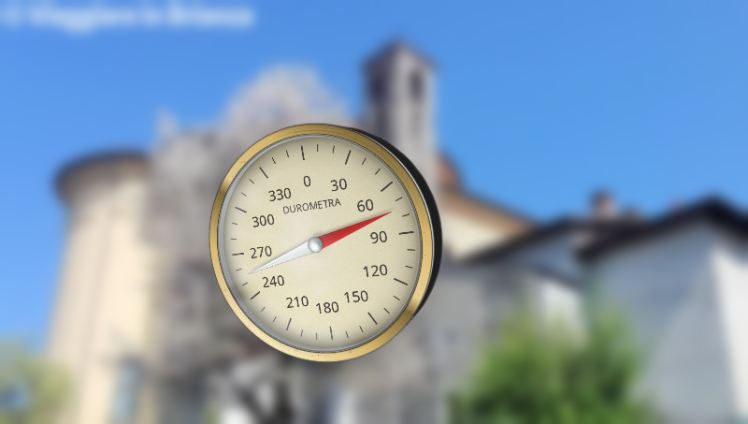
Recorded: 75 (°)
